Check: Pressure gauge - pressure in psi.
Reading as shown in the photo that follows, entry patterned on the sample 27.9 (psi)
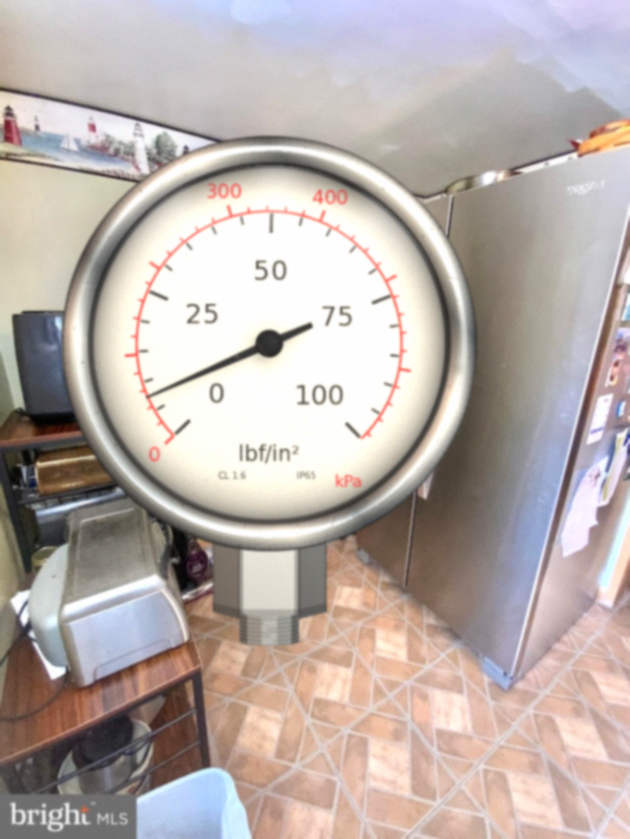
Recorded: 7.5 (psi)
